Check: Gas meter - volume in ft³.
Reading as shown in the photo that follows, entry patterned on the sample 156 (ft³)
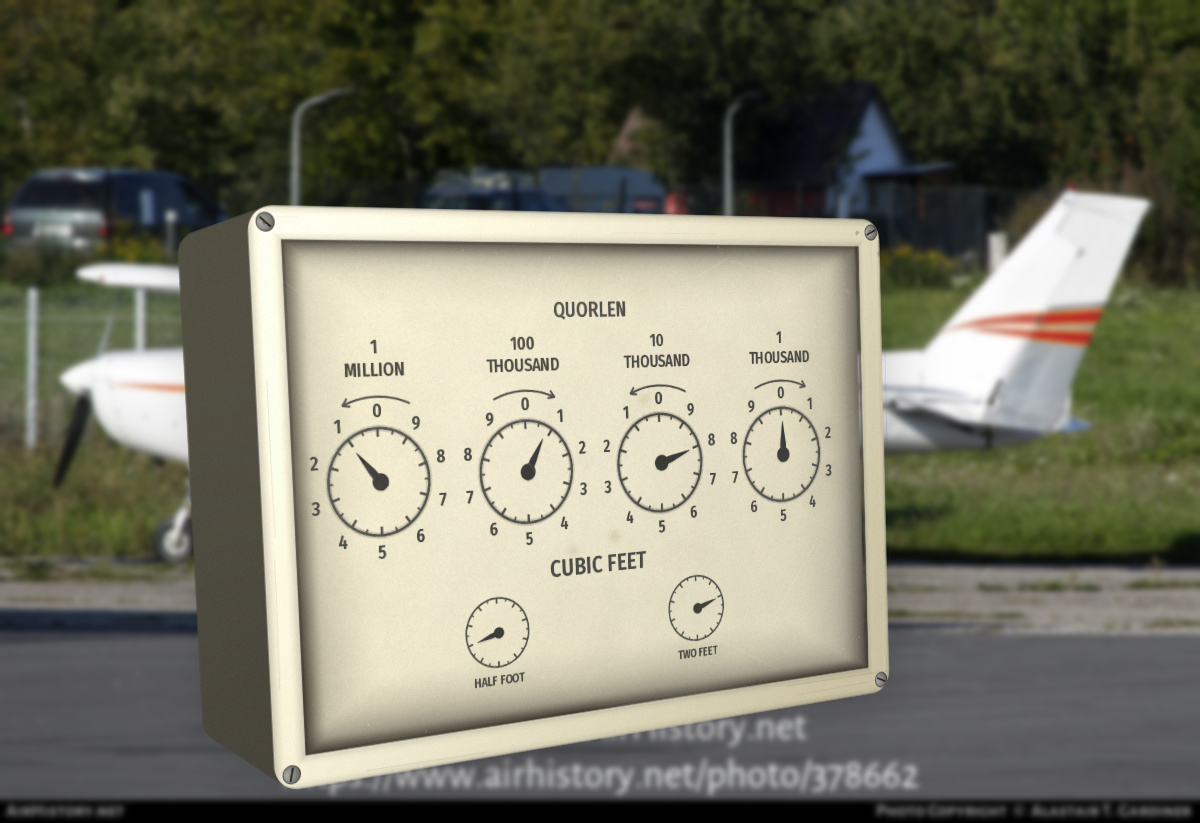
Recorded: 108000 (ft³)
